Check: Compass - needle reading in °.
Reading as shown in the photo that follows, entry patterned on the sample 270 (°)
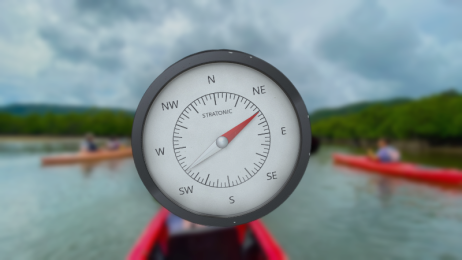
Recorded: 60 (°)
